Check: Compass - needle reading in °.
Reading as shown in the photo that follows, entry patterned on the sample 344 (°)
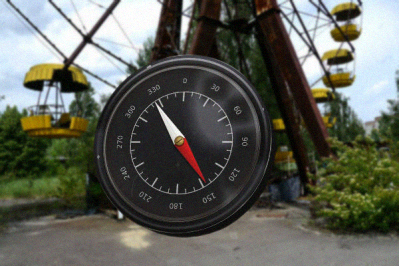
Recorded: 145 (°)
